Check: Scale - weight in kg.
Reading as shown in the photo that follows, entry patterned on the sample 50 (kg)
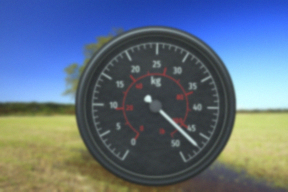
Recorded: 47 (kg)
